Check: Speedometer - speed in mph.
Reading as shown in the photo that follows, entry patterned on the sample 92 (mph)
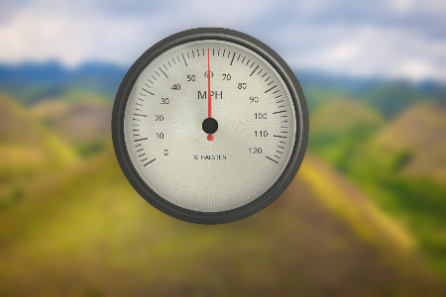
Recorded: 60 (mph)
